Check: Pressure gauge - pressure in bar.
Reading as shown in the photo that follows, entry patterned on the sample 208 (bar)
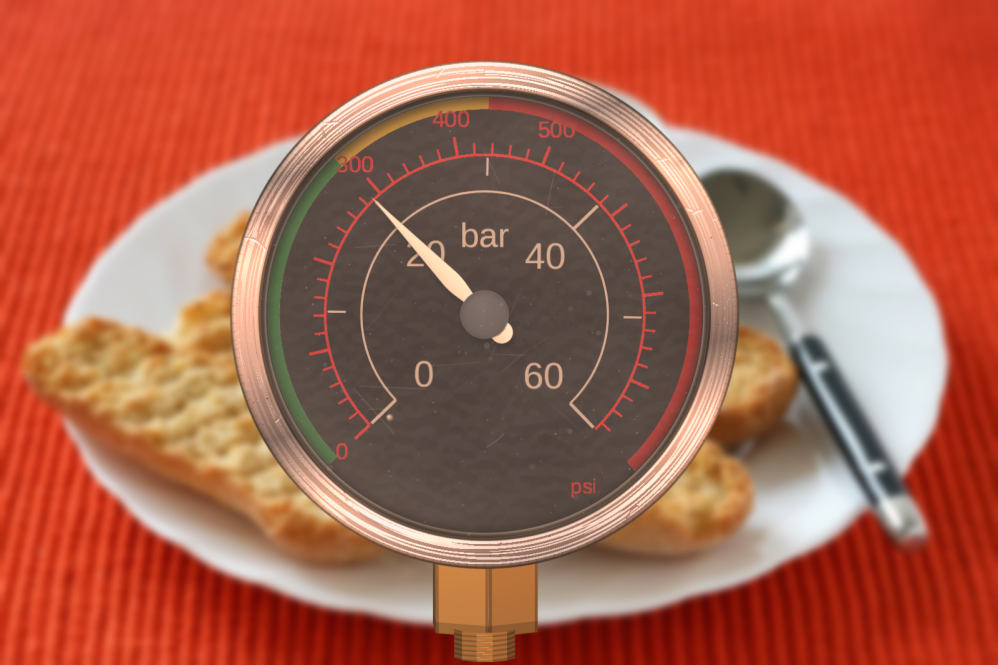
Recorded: 20 (bar)
